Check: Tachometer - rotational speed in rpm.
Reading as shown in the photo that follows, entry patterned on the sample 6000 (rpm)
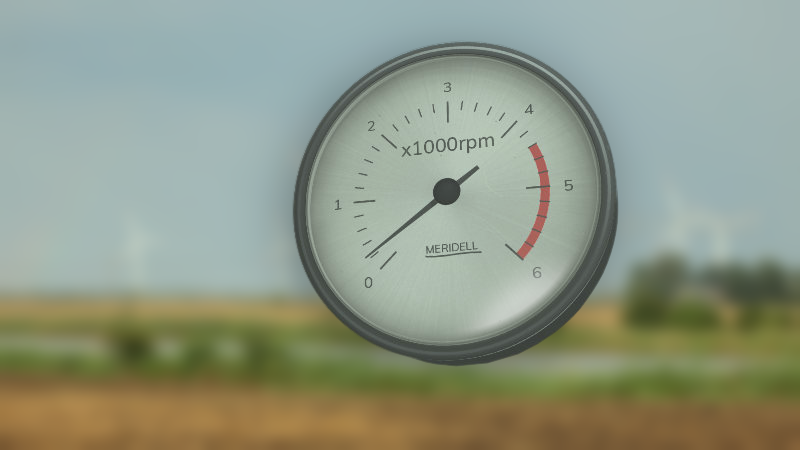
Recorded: 200 (rpm)
